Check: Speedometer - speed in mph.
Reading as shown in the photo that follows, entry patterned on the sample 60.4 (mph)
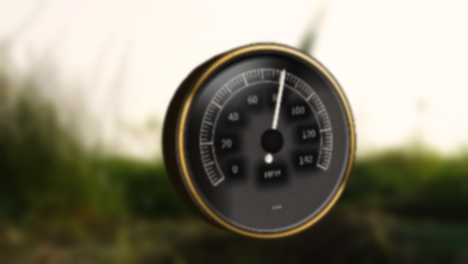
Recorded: 80 (mph)
